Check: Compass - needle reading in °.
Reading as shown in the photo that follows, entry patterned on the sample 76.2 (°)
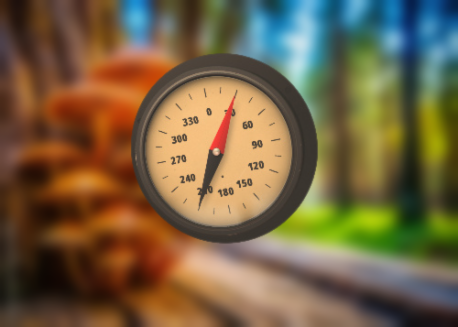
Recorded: 30 (°)
